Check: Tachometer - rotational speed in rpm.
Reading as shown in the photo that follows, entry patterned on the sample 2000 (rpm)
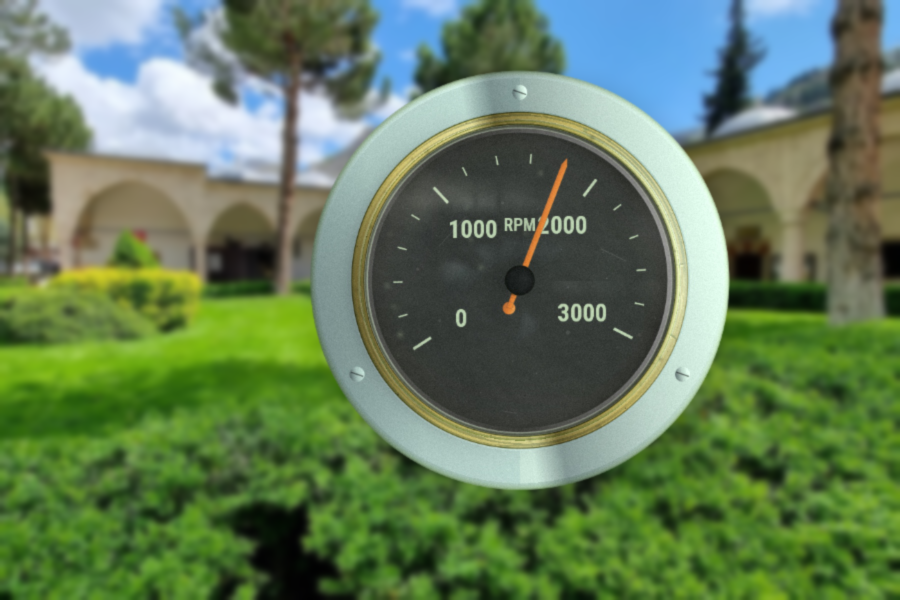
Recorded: 1800 (rpm)
